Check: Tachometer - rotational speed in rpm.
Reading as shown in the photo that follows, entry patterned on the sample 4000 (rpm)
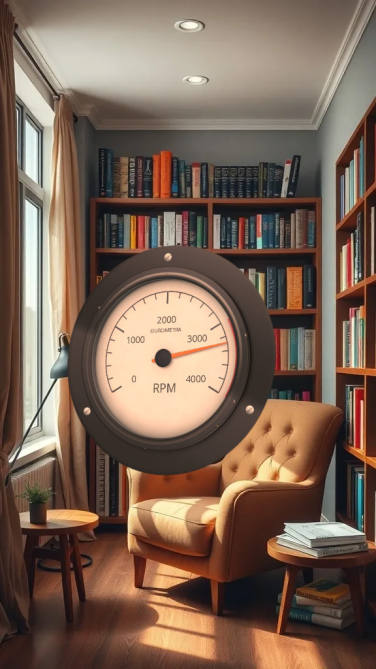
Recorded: 3300 (rpm)
